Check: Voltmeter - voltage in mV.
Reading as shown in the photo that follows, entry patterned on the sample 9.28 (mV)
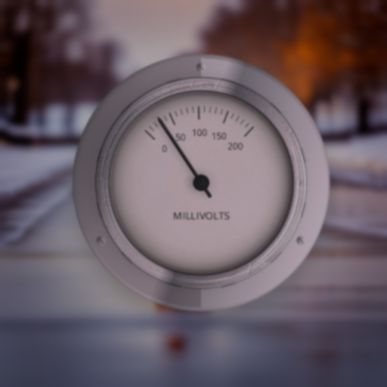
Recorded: 30 (mV)
